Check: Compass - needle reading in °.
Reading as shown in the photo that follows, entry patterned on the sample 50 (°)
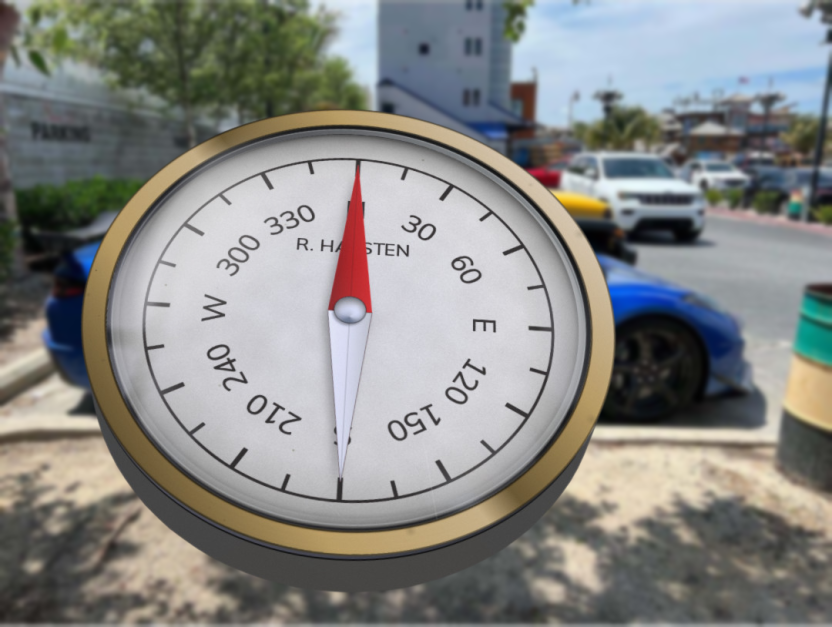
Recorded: 0 (°)
